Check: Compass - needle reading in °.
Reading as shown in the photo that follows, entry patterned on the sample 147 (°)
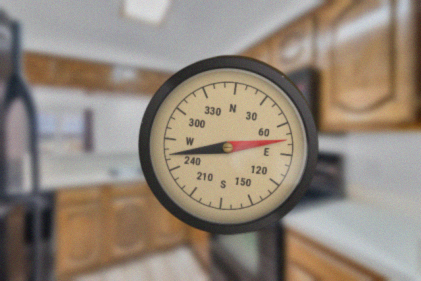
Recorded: 75 (°)
